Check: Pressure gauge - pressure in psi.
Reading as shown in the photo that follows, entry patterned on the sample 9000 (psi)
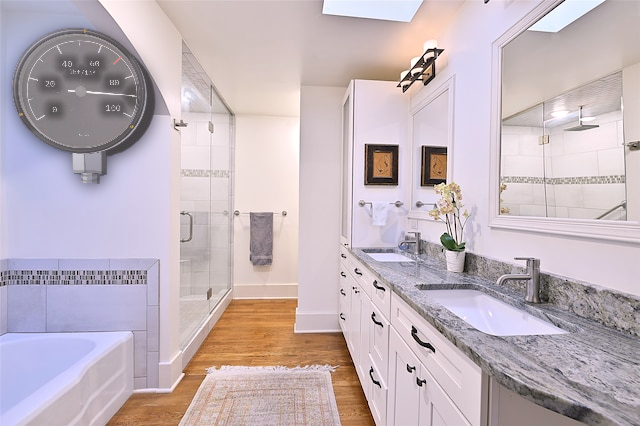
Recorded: 90 (psi)
